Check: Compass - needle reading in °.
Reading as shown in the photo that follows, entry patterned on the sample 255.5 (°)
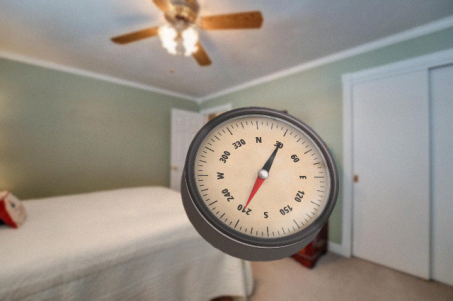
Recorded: 210 (°)
